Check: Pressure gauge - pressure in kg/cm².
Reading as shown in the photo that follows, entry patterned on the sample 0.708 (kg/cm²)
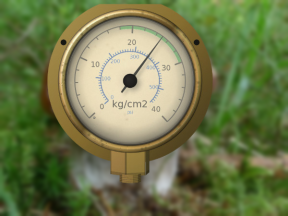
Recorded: 25 (kg/cm²)
